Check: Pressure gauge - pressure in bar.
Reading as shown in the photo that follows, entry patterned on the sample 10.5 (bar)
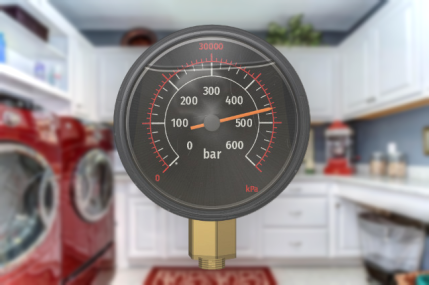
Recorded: 470 (bar)
